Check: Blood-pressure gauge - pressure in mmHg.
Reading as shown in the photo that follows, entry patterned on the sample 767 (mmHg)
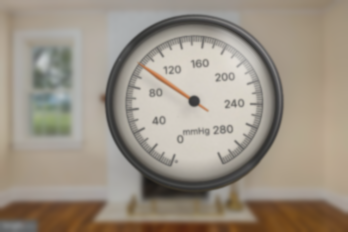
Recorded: 100 (mmHg)
